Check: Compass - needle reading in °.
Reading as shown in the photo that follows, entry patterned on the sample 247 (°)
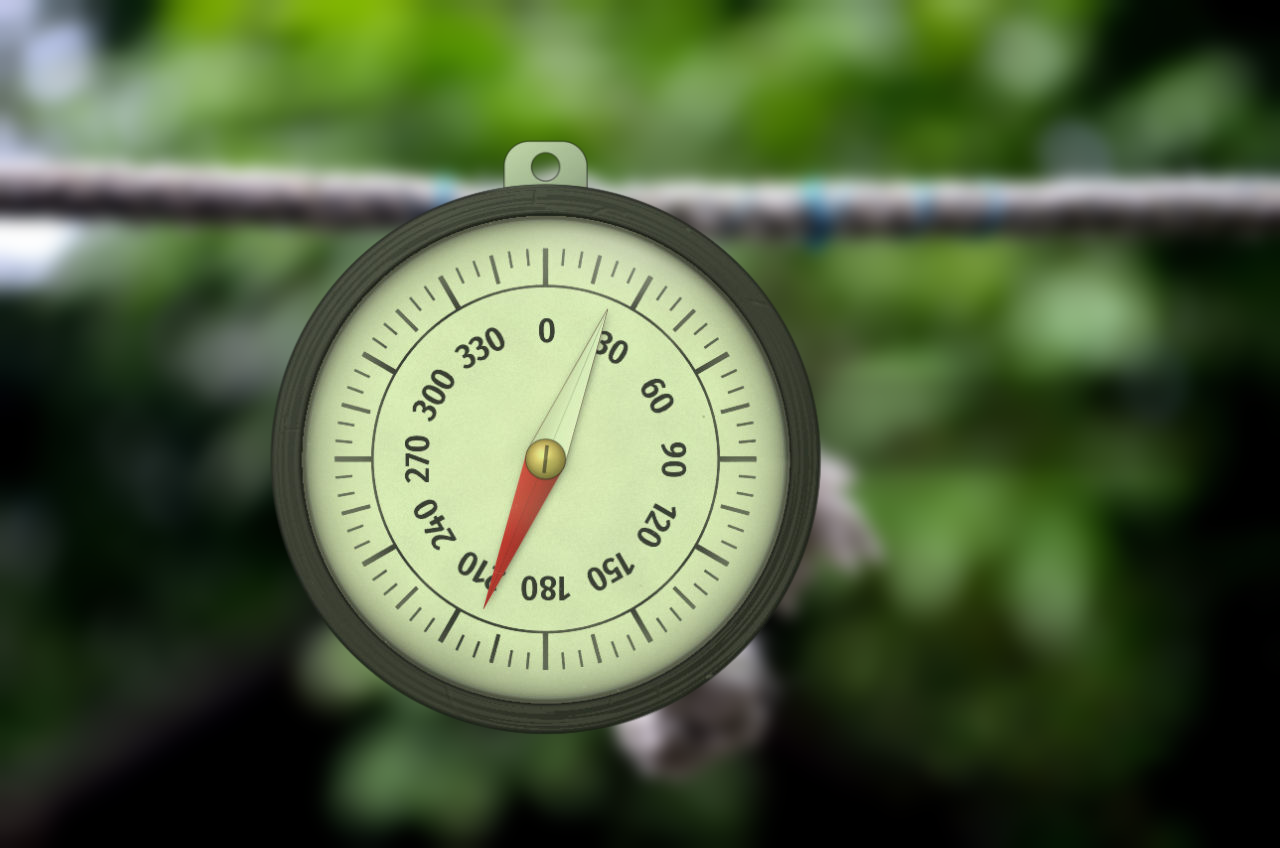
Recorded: 202.5 (°)
